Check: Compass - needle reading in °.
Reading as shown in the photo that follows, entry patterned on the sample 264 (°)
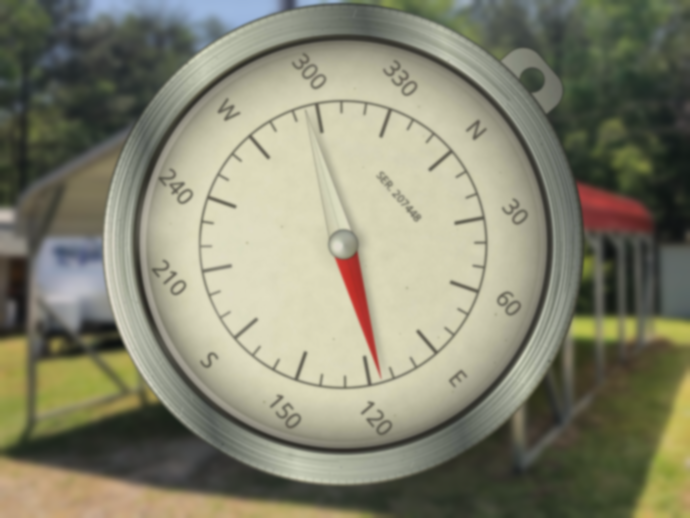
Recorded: 115 (°)
